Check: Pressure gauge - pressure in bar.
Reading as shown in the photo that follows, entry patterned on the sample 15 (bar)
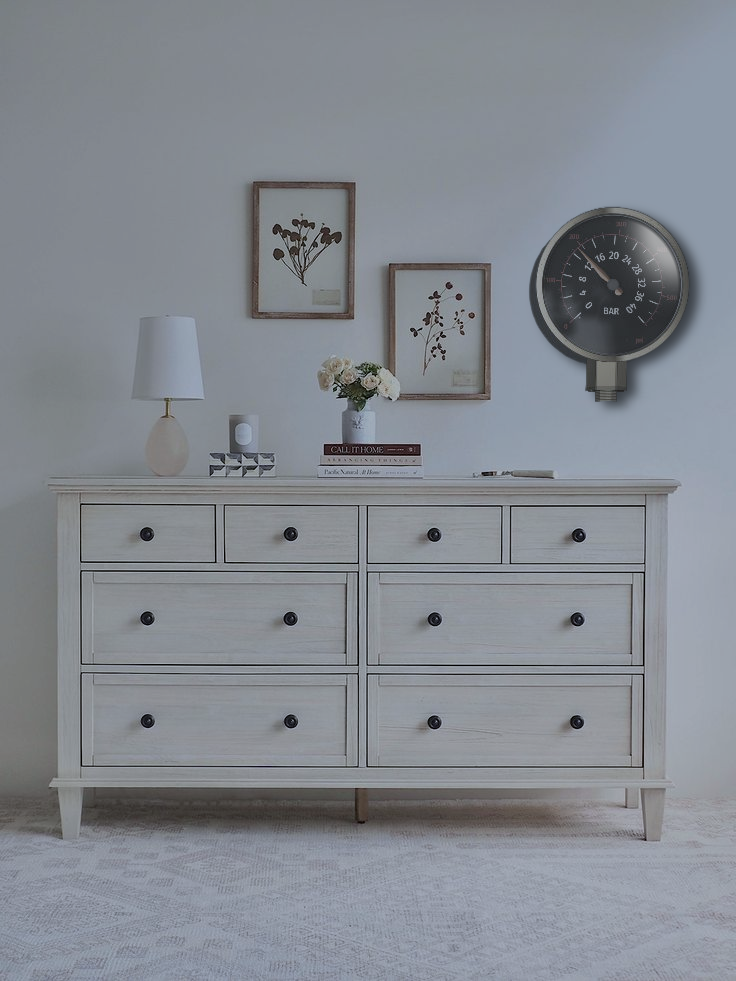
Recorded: 13 (bar)
